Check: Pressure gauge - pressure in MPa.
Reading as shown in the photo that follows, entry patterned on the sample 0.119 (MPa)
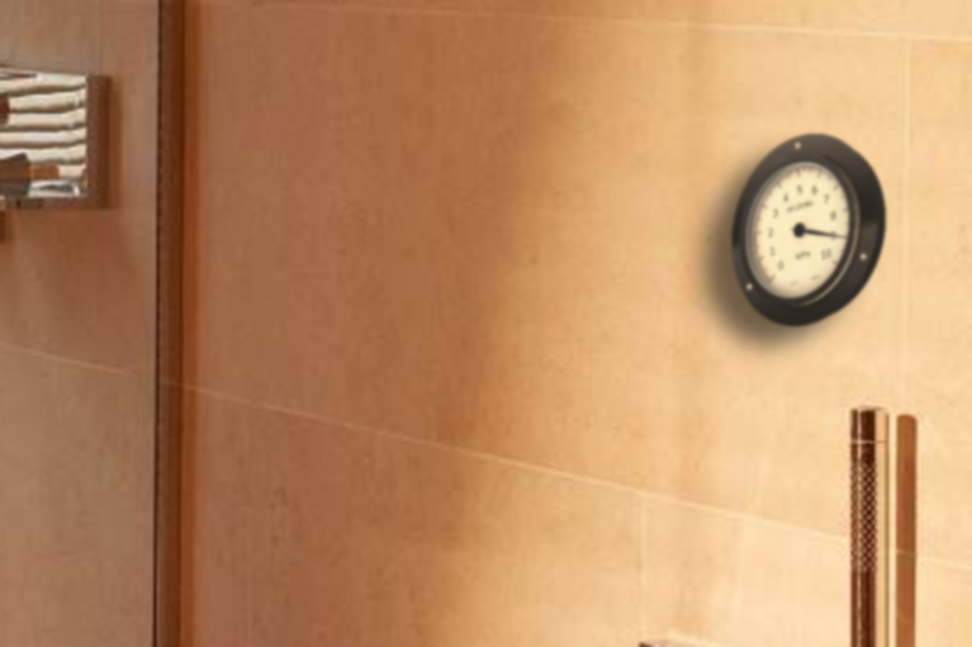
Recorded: 9 (MPa)
